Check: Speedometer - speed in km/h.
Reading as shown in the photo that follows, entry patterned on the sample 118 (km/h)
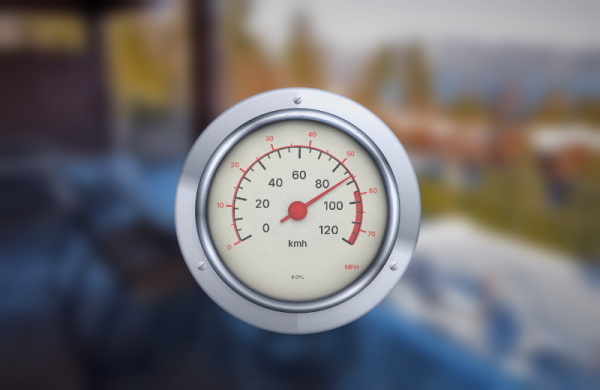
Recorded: 87.5 (km/h)
